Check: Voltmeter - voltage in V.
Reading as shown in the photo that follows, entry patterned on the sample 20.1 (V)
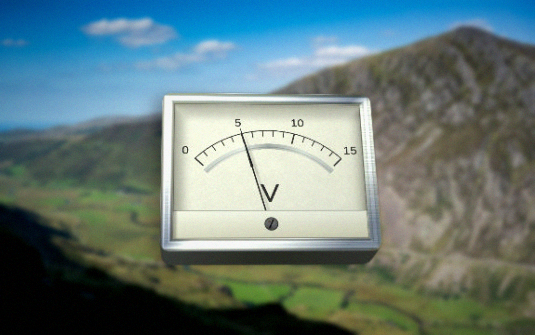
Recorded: 5 (V)
